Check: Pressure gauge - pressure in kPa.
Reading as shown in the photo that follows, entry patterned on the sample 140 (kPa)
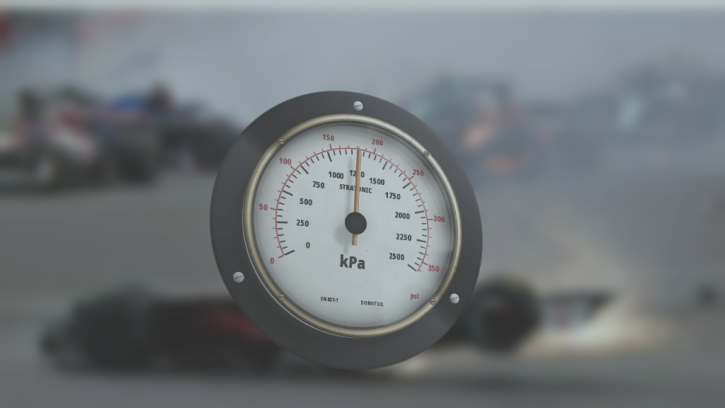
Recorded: 1250 (kPa)
